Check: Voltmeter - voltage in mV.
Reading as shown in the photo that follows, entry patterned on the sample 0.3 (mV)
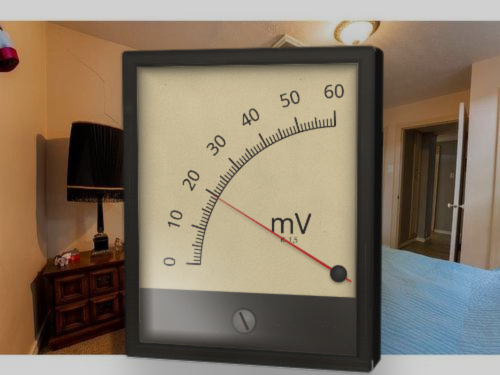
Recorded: 20 (mV)
